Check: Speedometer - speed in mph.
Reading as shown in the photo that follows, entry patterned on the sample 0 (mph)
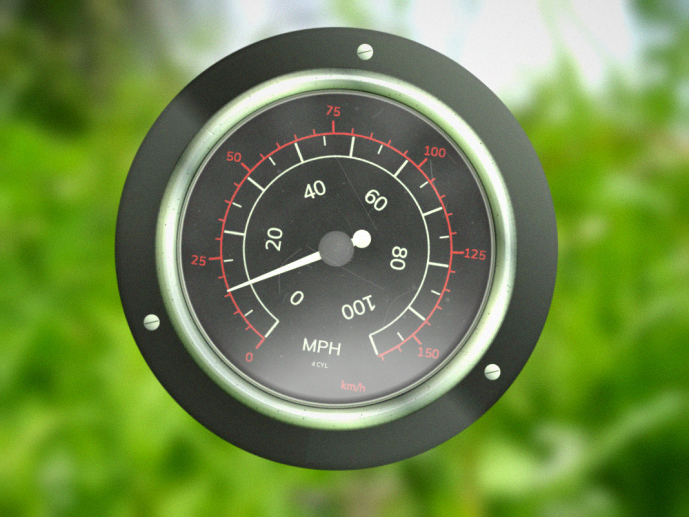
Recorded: 10 (mph)
